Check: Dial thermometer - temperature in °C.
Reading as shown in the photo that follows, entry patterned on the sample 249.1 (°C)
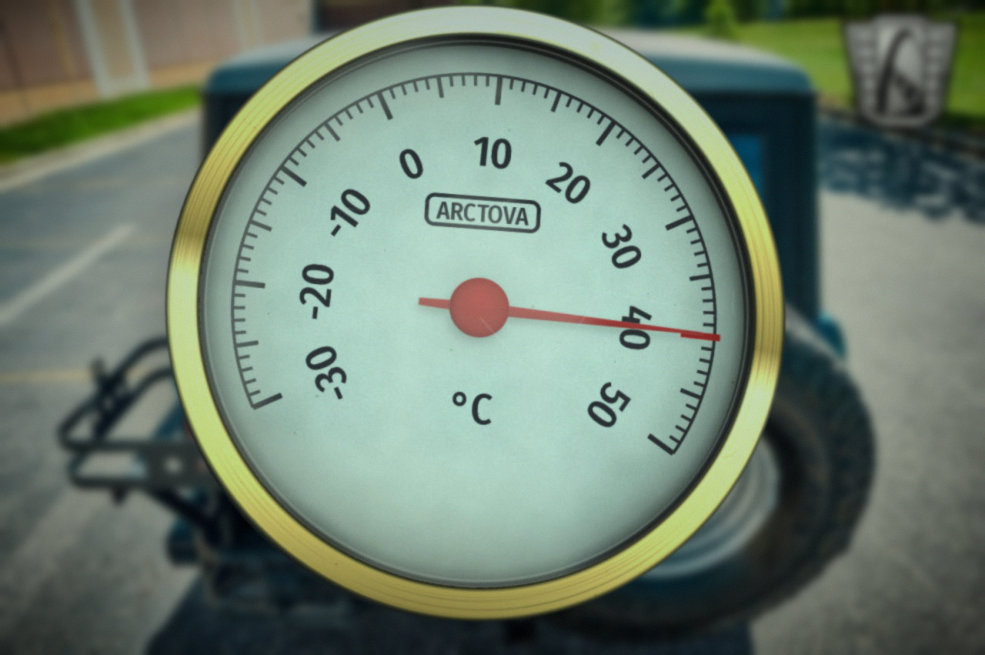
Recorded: 40 (°C)
